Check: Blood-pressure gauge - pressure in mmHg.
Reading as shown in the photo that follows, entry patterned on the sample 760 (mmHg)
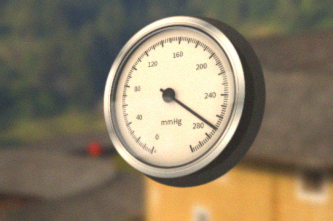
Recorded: 270 (mmHg)
